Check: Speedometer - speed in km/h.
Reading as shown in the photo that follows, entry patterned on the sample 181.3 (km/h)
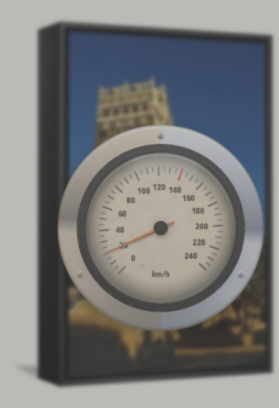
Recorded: 20 (km/h)
